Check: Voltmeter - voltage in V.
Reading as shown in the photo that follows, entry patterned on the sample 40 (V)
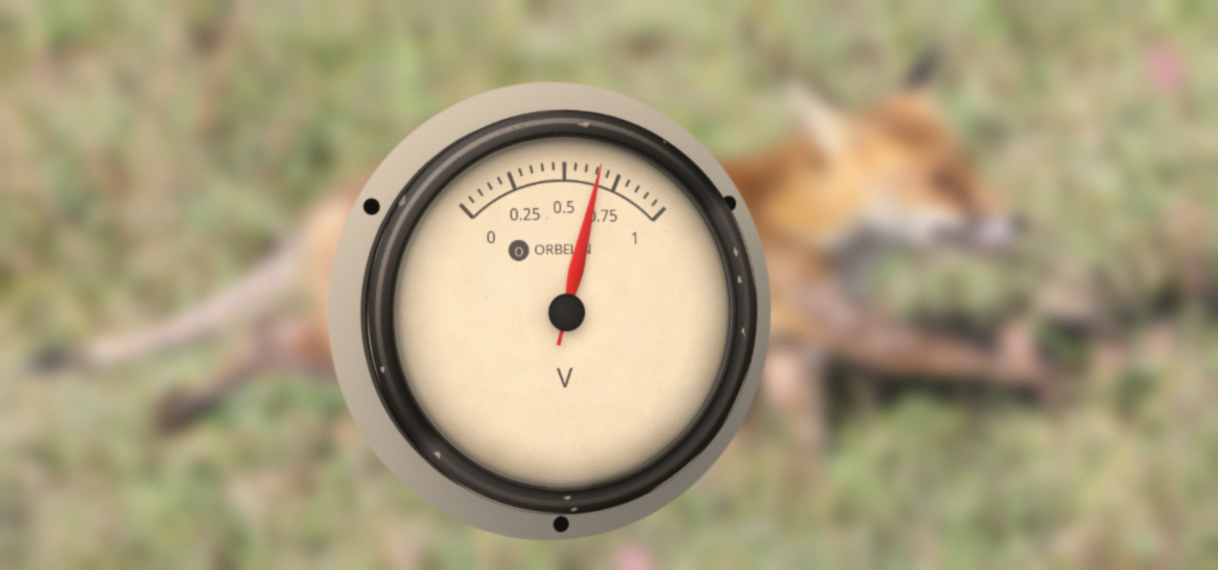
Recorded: 0.65 (V)
